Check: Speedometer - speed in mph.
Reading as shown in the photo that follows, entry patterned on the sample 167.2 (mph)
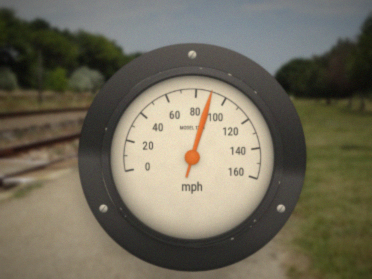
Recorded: 90 (mph)
